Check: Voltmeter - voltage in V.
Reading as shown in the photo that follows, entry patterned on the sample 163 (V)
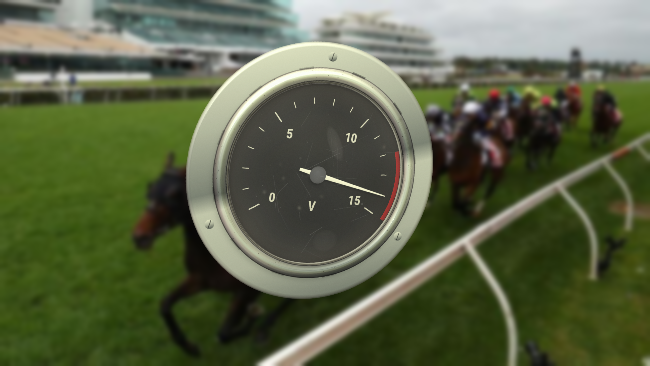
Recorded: 14 (V)
